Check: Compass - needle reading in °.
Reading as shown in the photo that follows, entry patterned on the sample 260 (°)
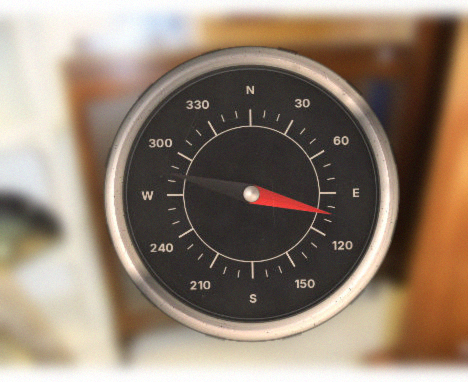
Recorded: 105 (°)
